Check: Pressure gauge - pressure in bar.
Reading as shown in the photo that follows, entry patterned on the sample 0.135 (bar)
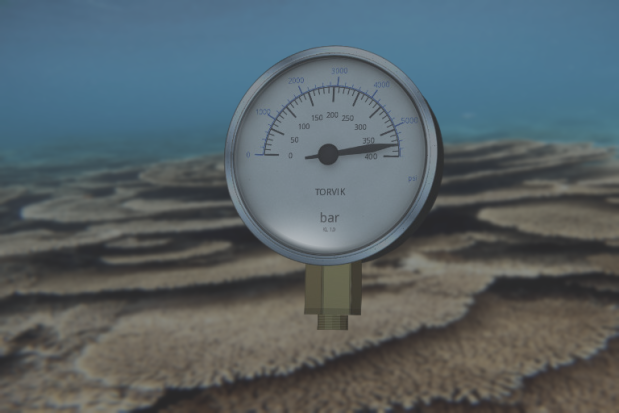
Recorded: 380 (bar)
